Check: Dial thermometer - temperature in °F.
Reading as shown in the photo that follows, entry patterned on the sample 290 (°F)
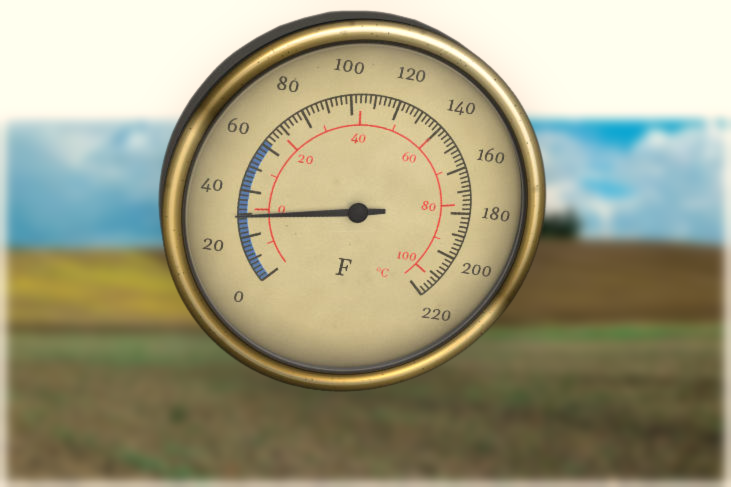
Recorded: 30 (°F)
